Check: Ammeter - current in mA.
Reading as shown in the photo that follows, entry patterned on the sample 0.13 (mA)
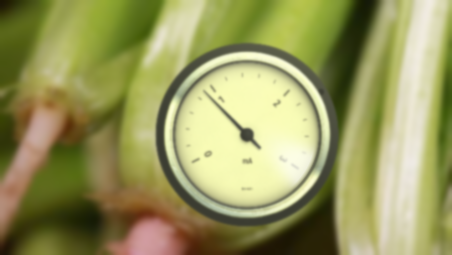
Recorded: 0.9 (mA)
